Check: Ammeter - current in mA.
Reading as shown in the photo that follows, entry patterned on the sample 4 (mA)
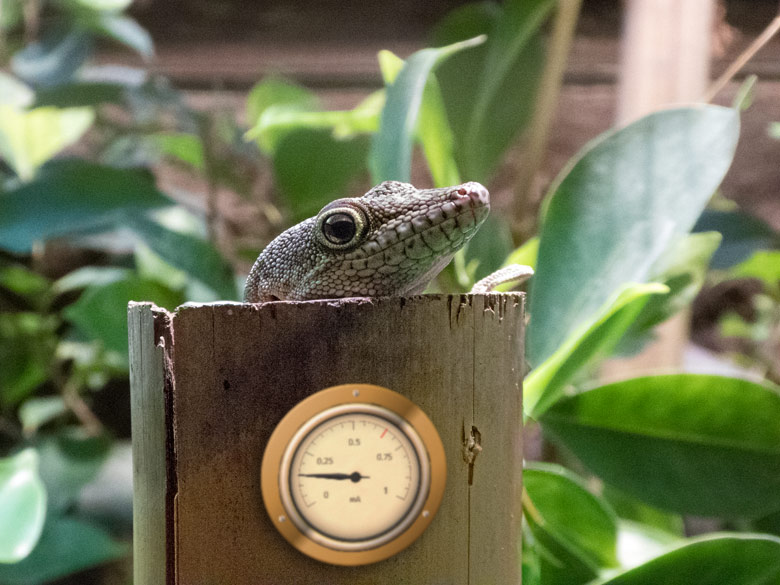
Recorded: 0.15 (mA)
